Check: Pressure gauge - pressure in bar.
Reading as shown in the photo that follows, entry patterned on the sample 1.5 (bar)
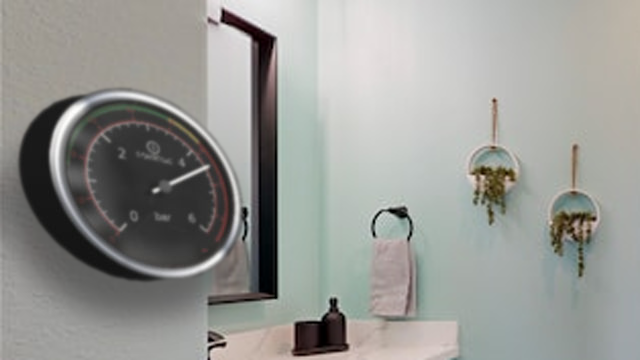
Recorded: 4.4 (bar)
